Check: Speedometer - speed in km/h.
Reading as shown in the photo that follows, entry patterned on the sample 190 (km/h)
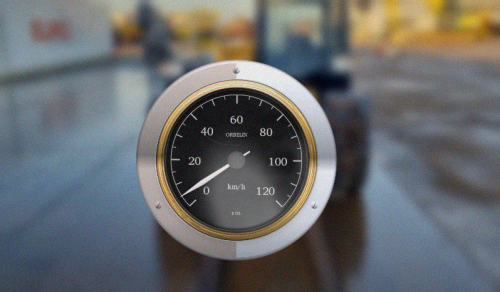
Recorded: 5 (km/h)
